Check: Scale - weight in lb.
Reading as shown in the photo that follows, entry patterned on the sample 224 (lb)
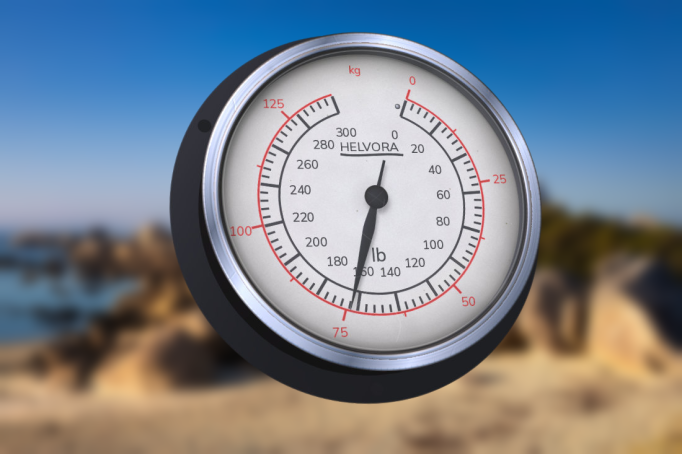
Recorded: 164 (lb)
